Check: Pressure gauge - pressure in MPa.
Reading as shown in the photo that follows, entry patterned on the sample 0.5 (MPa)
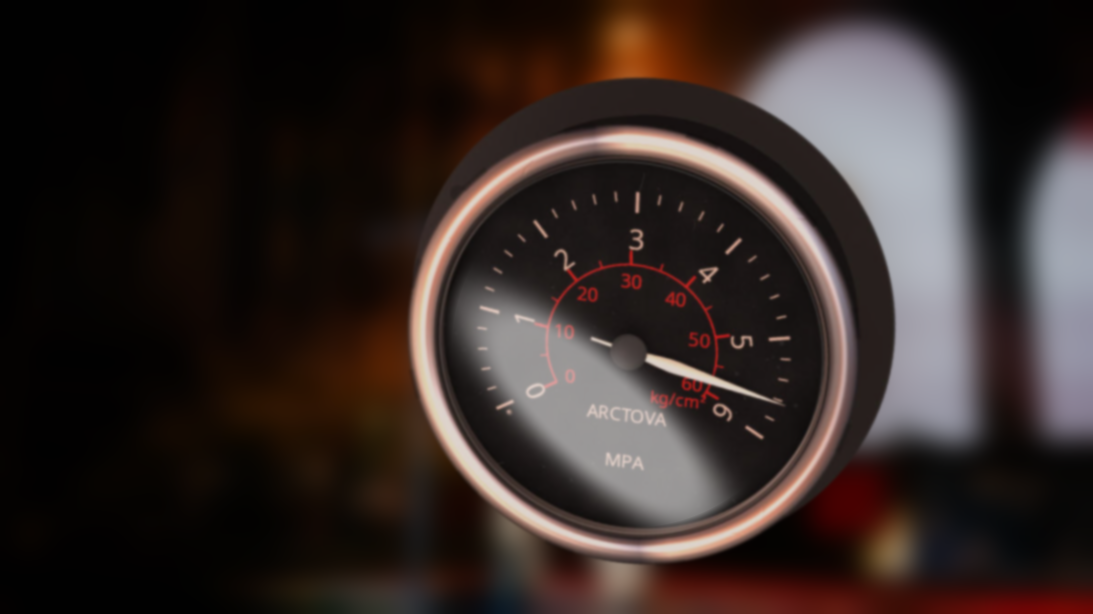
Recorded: 5.6 (MPa)
